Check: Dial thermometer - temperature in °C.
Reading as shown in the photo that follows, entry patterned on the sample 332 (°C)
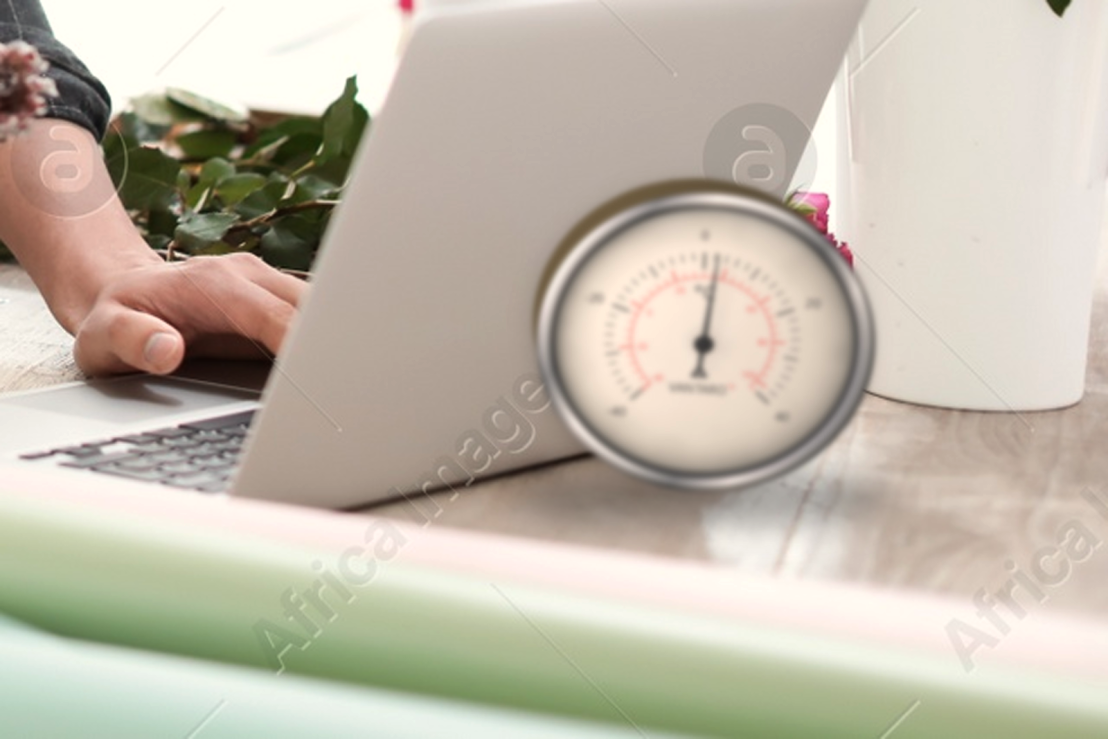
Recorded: 2 (°C)
